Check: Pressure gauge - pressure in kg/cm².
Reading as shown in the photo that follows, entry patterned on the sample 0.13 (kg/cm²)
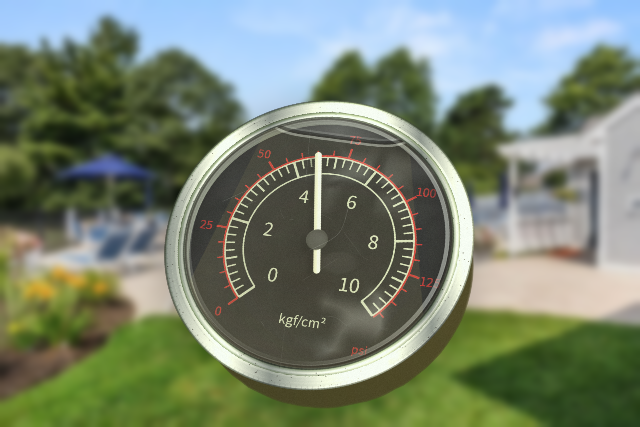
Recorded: 4.6 (kg/cm²)
